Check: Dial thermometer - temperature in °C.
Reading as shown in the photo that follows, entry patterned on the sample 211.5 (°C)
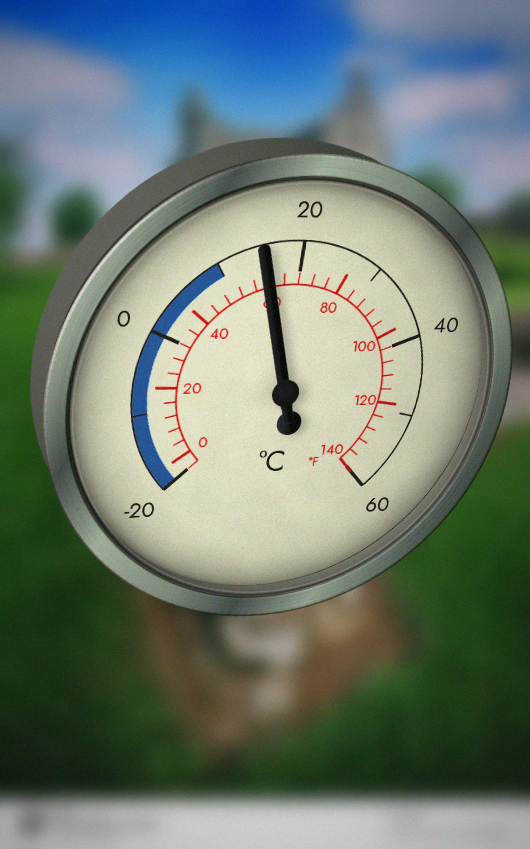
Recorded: 15 (°C)
